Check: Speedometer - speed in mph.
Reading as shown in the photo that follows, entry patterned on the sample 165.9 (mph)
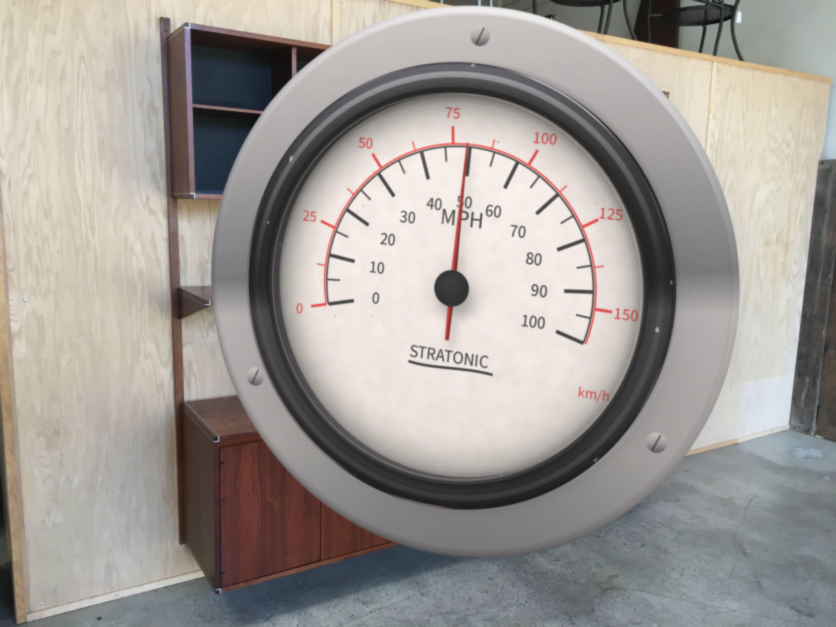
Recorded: 50 (mph)
